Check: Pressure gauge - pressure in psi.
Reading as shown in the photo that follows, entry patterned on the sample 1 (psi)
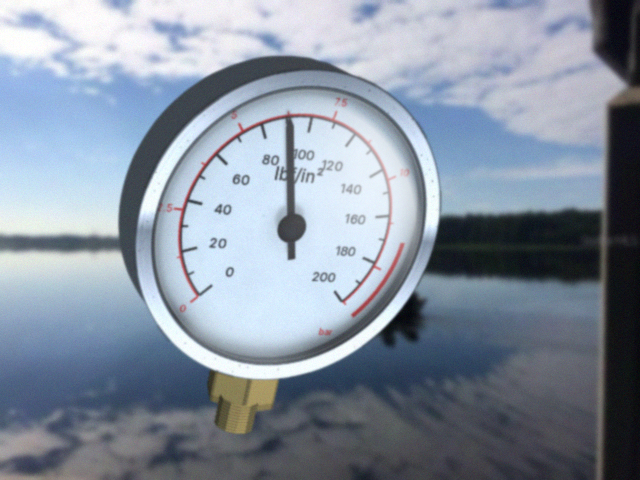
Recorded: 90 (psi)
